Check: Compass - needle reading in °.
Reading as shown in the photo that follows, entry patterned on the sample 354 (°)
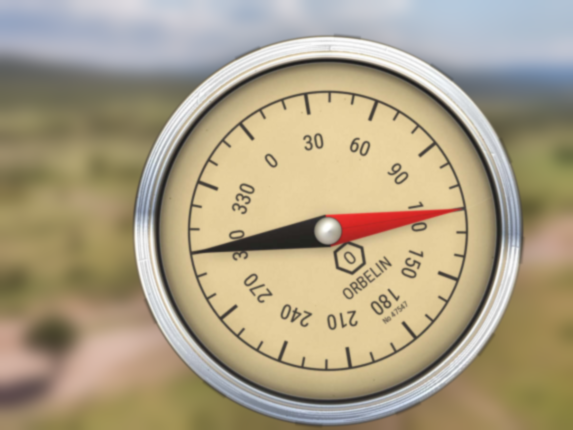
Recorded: 120 (°)
